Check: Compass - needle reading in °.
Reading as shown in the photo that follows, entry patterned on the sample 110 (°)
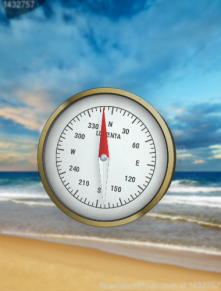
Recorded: 350 (°)
